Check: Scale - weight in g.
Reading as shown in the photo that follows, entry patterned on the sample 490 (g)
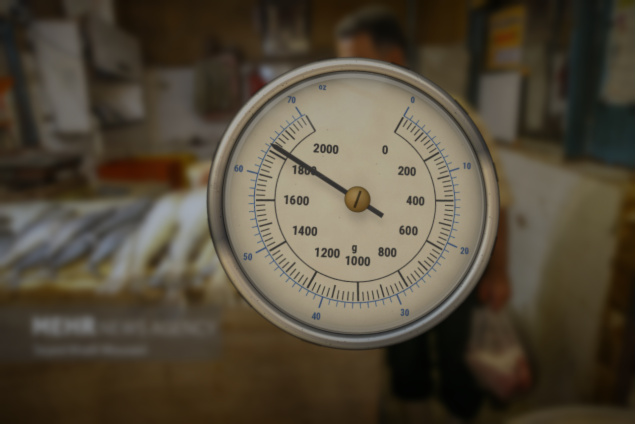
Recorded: 1820 (g)
